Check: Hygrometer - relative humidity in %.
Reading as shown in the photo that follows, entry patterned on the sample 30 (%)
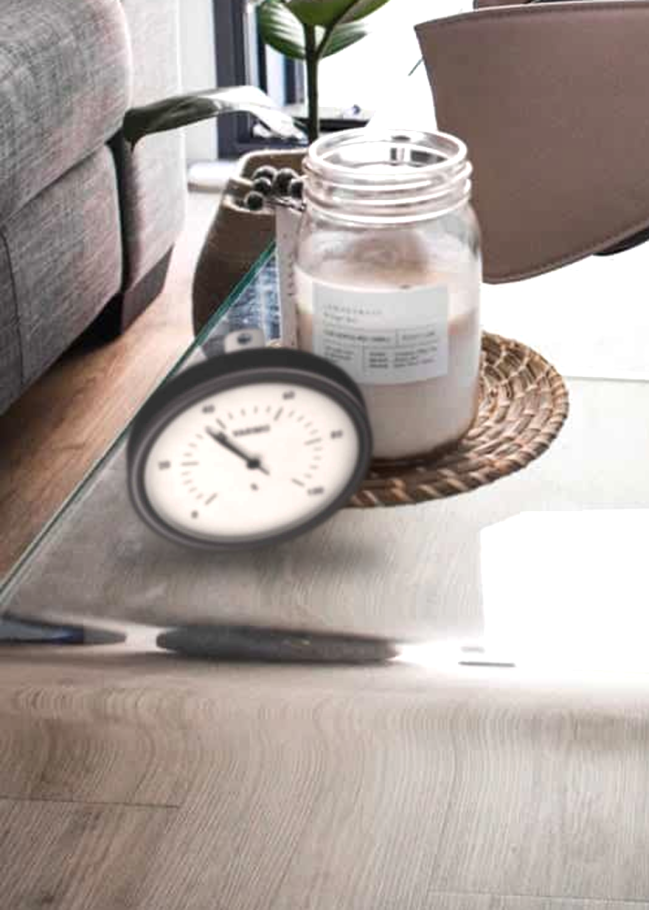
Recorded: 36 (%)
